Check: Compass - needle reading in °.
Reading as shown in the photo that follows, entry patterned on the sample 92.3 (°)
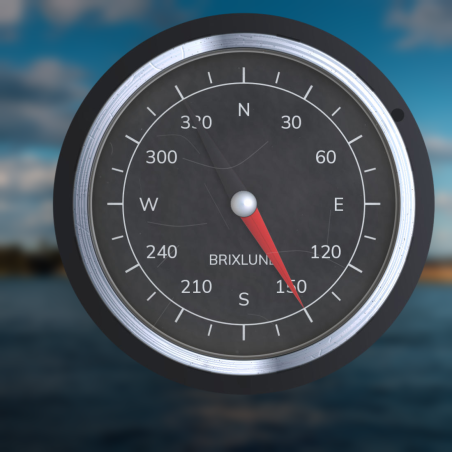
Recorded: 150 (°)
